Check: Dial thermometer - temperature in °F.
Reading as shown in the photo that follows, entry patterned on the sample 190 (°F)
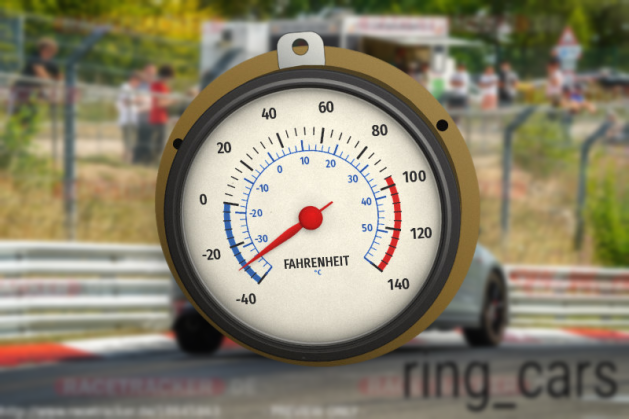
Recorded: -30 (°F)
